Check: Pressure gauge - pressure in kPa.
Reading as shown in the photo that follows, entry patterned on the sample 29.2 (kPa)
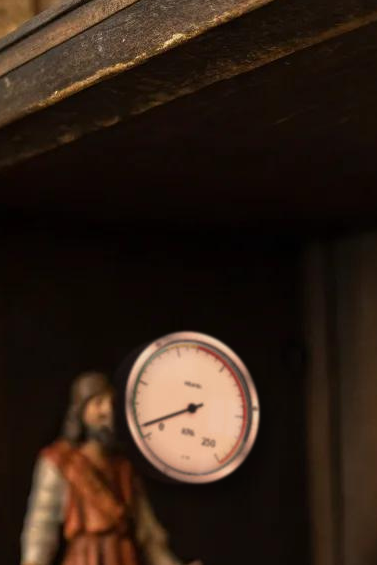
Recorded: 10 (kPa)
